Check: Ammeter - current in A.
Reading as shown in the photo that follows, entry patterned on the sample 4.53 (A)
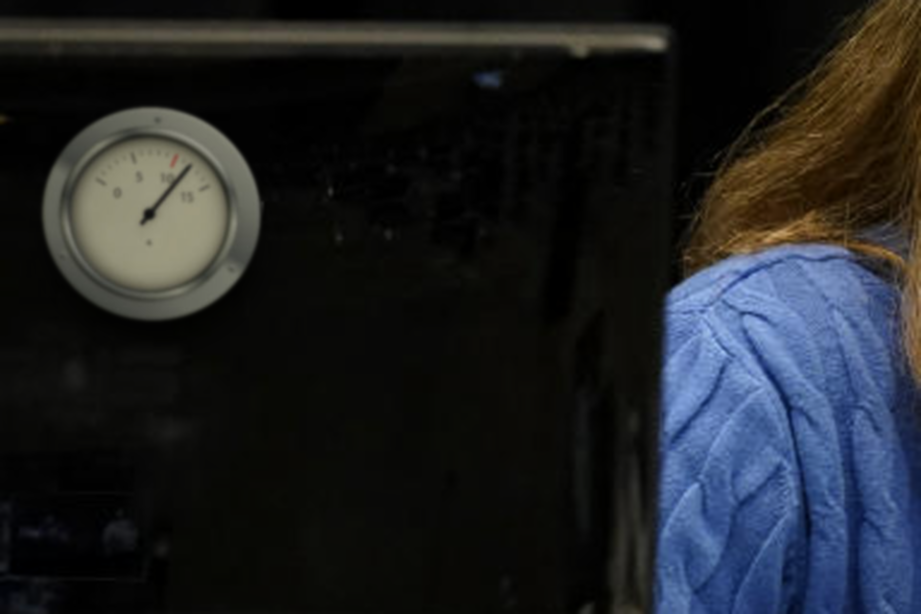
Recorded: 12 (A)
